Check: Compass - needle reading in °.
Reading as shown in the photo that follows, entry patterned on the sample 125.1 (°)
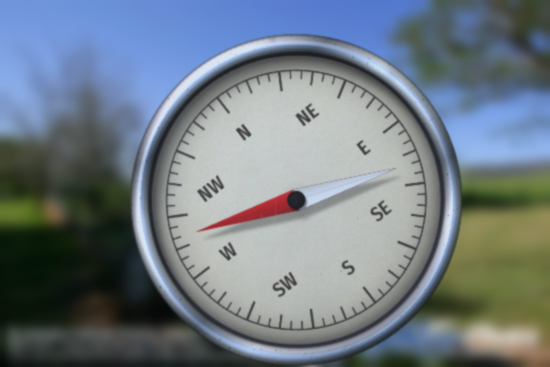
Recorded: 290 (°)
